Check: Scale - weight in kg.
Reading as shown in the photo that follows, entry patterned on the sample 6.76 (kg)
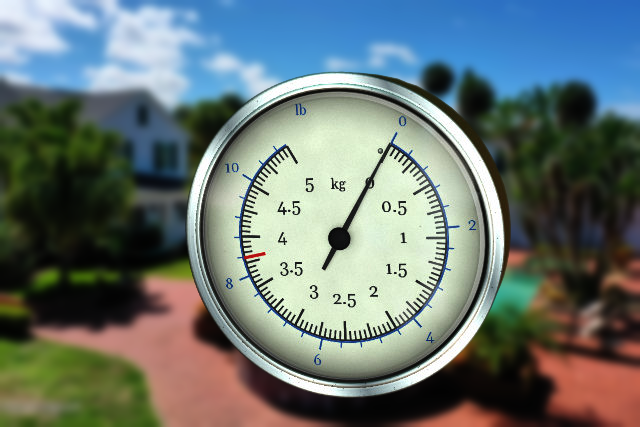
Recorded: 0 (kg)
